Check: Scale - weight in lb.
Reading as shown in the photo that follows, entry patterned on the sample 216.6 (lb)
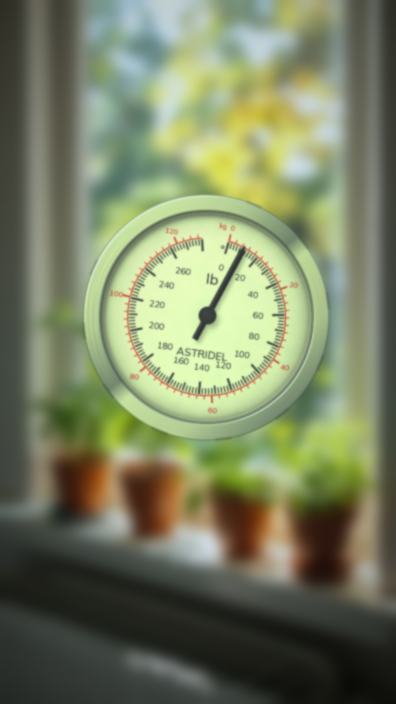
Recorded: 10 (lb)
